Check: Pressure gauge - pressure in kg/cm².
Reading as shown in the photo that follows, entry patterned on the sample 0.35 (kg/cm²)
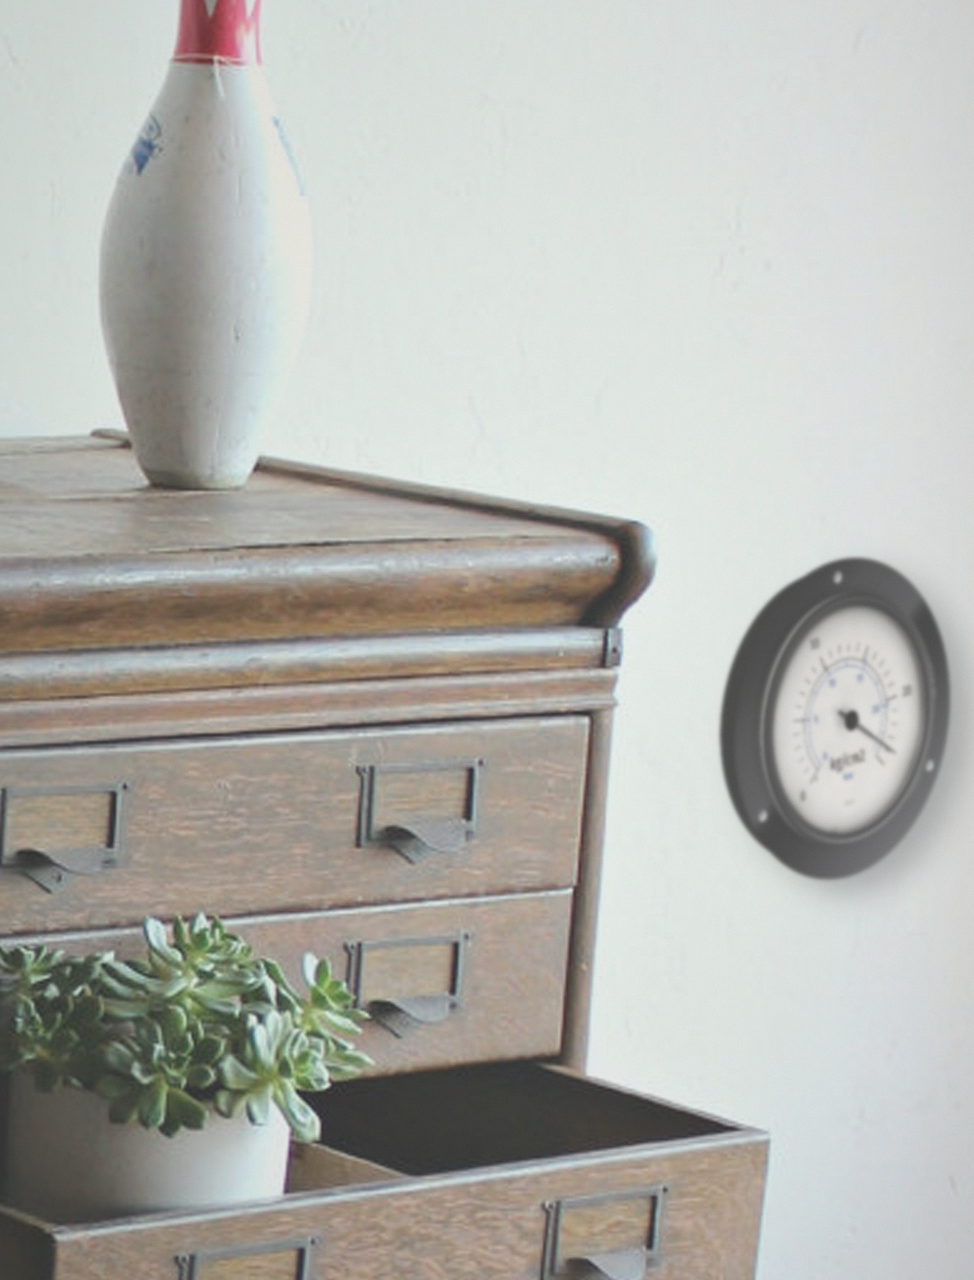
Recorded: 24 (kg/cm²)
